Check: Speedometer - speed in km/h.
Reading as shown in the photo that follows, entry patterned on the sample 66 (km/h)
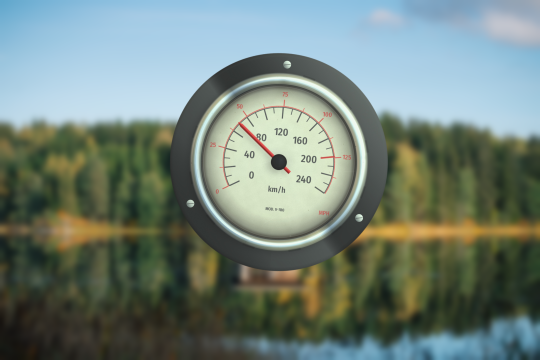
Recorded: 70 (km/h)
